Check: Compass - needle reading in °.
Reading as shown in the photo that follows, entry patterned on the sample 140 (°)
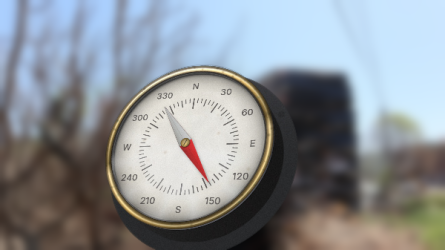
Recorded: 145 (°)
